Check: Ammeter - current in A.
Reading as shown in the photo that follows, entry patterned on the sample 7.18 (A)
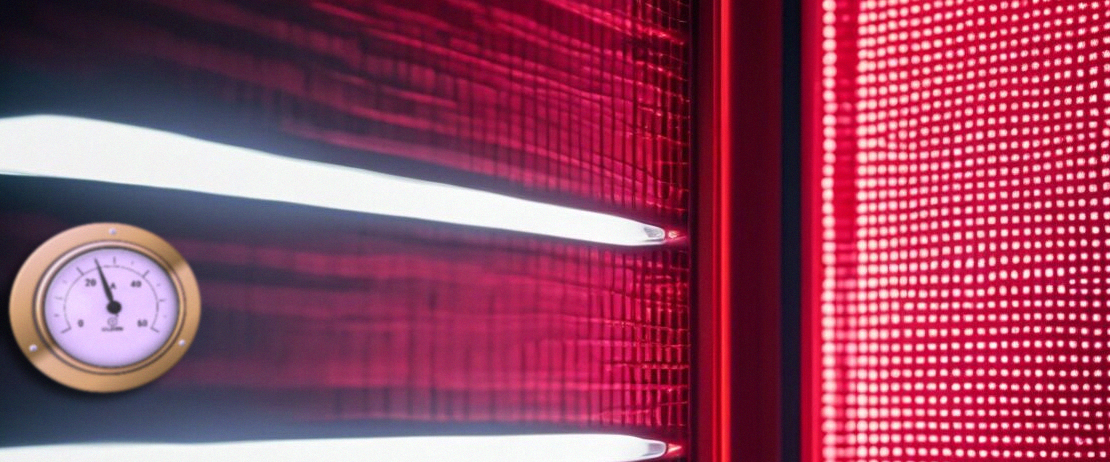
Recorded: 25 (A)
